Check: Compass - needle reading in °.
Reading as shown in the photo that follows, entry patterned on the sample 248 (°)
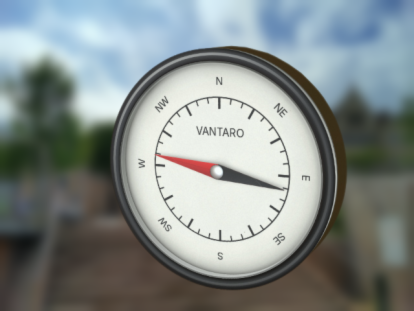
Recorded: 280 (°)
